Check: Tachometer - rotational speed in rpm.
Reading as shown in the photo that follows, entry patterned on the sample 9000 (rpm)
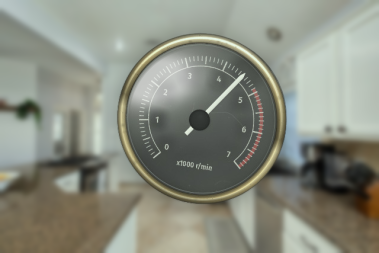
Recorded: 4500 (rpm)
